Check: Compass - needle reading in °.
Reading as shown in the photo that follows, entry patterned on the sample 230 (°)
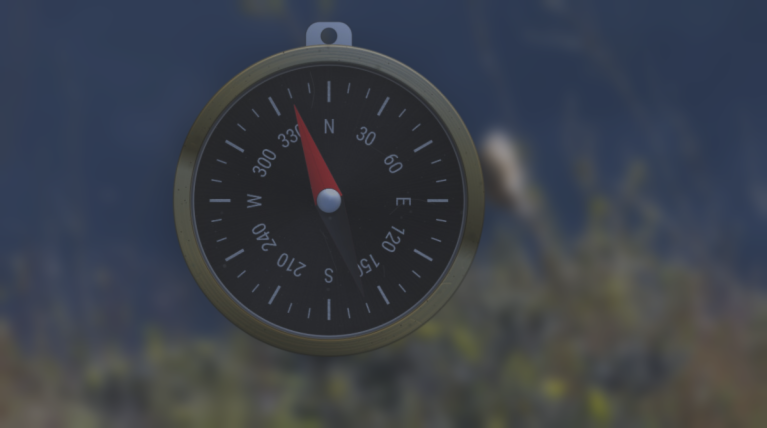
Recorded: 340 (°)
